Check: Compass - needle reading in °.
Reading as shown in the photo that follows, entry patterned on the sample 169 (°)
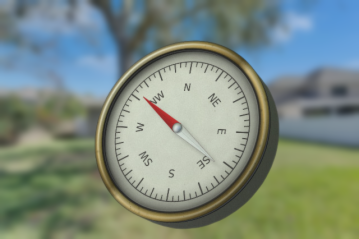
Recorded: 305 (°)
